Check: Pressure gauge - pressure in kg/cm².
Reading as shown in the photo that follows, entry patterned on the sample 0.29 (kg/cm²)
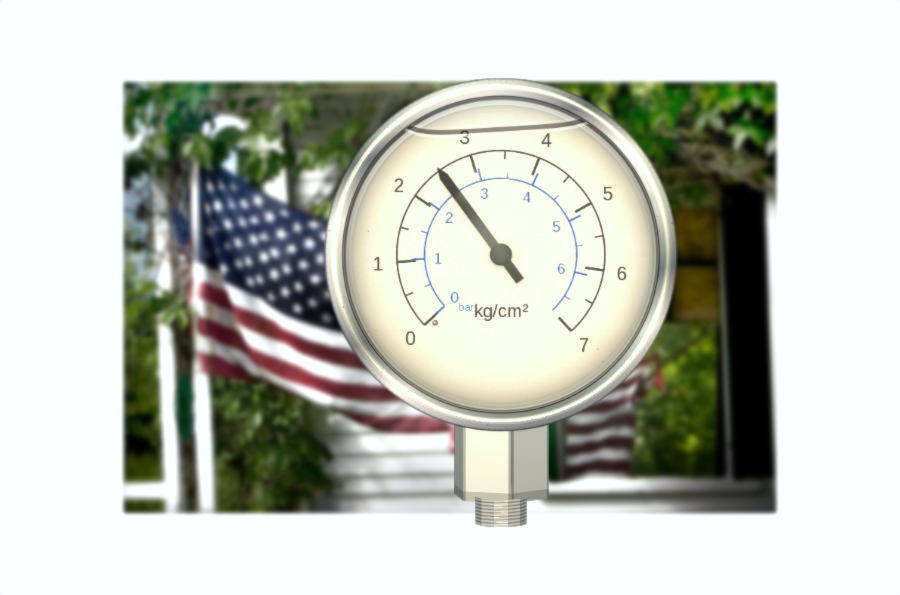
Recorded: 2.5 (kg/cm²)
